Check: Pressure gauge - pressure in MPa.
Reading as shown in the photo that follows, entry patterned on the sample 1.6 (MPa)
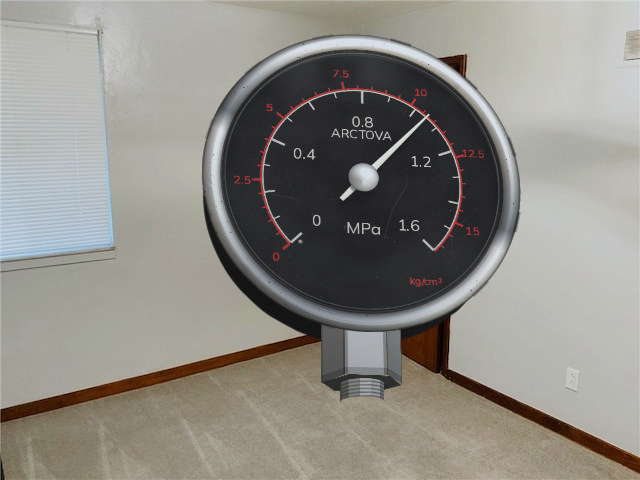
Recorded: 1.05 (MPa)
